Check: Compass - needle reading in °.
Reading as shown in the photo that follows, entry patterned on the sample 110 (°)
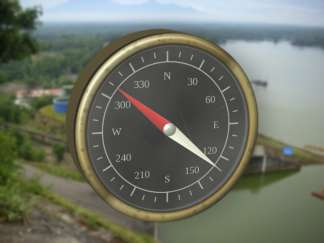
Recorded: 310 (°)
